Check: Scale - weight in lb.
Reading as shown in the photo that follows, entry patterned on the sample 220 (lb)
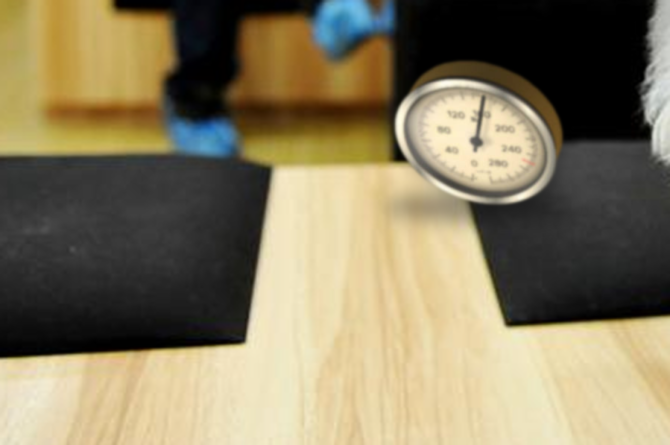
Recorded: 160 (lb)
